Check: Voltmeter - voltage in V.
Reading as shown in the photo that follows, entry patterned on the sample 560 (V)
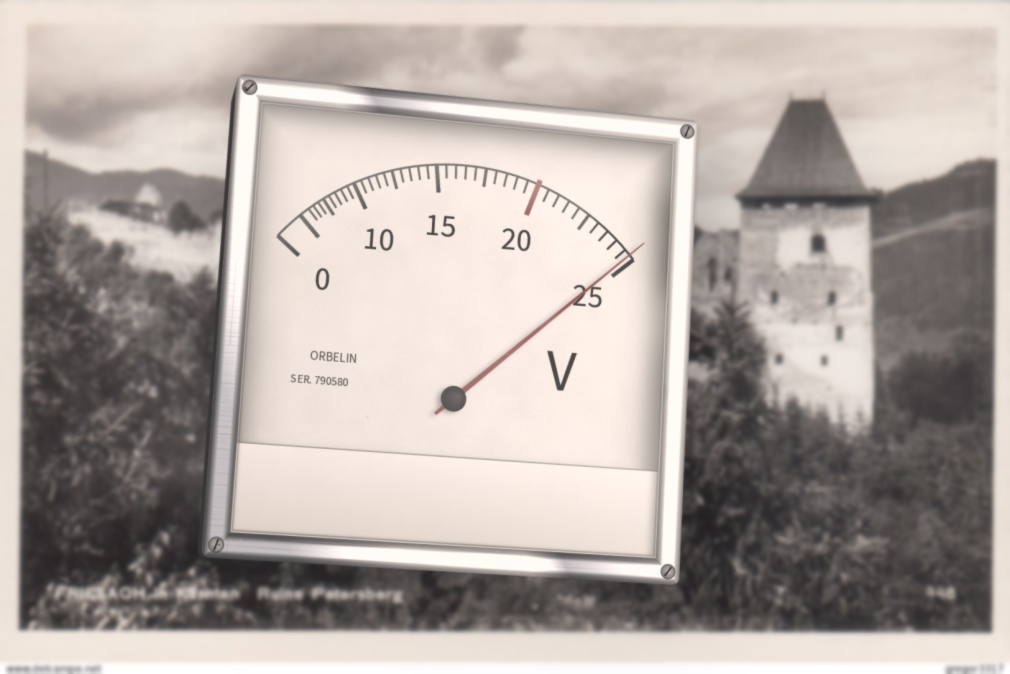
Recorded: 24.75 (V)
